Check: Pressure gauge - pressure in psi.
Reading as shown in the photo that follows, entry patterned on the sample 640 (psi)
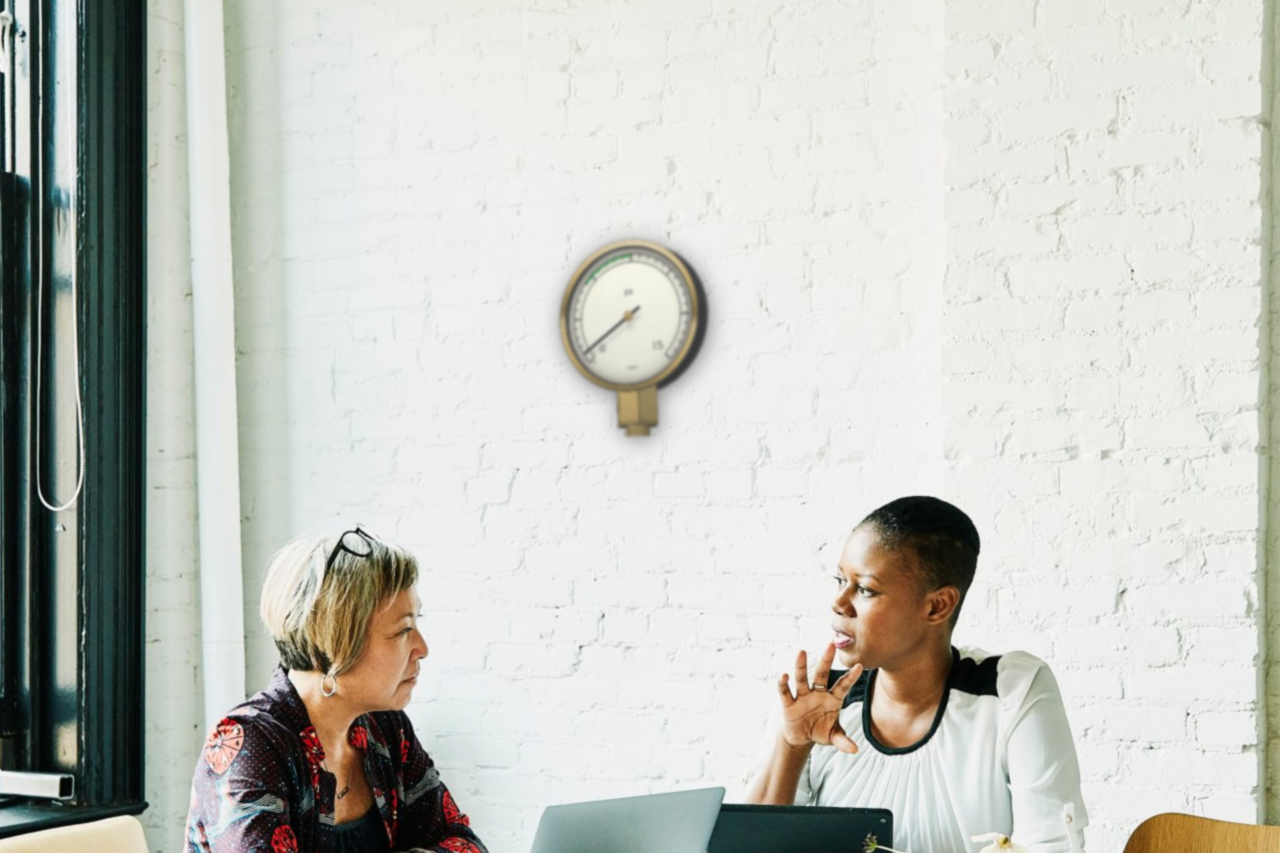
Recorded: 0.5 (psi)
